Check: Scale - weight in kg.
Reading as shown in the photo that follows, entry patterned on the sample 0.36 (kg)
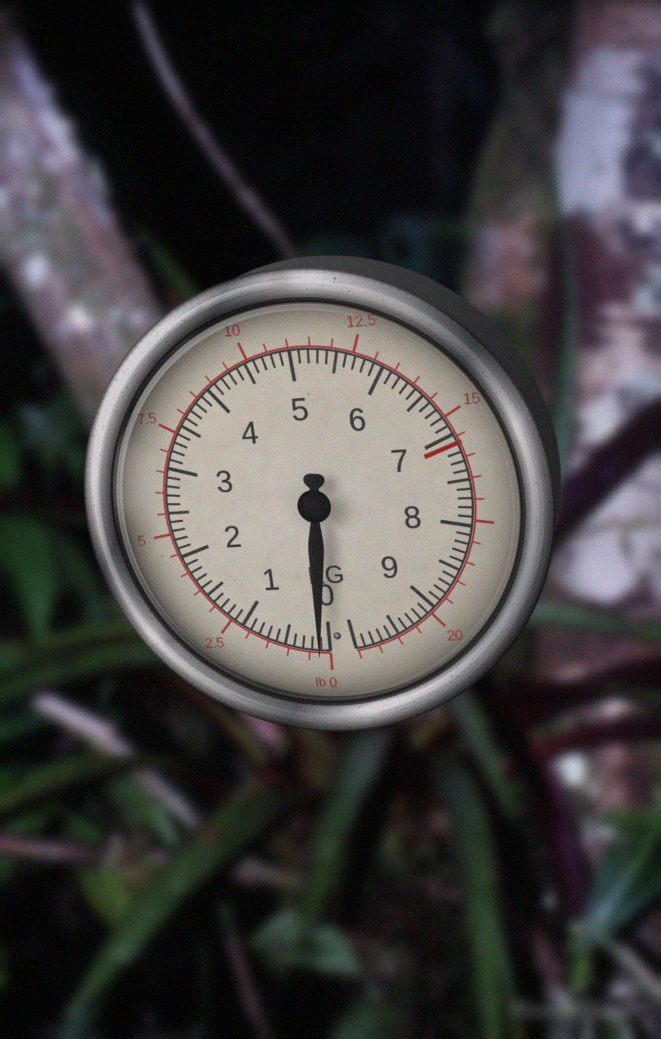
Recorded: 0.1 (kg)
